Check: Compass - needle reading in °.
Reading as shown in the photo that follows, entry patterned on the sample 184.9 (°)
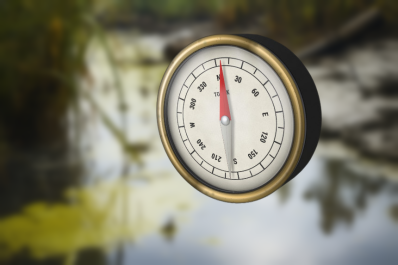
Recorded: 7.5 (°)
